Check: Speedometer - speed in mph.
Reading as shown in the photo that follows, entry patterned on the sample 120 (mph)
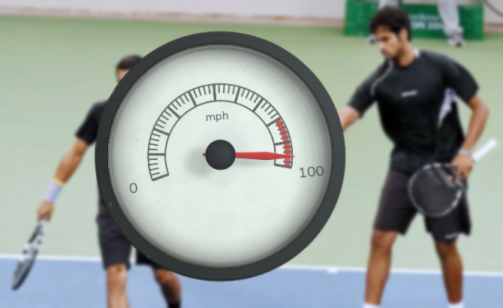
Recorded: 96 (mph)
